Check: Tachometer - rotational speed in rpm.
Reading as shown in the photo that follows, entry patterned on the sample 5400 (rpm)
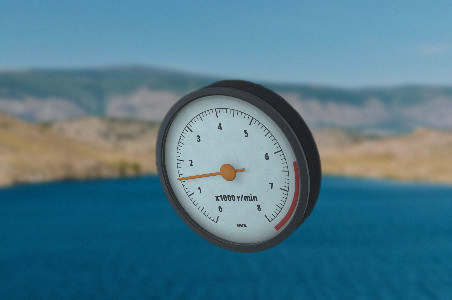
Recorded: 1500 (rpm)
